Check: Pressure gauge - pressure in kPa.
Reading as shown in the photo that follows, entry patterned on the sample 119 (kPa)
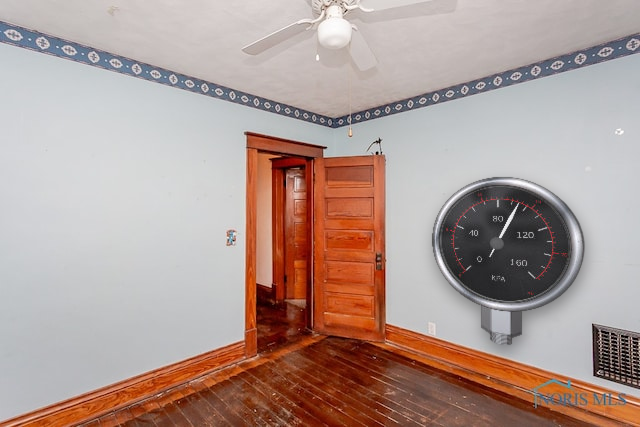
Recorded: 95 (kPa)
